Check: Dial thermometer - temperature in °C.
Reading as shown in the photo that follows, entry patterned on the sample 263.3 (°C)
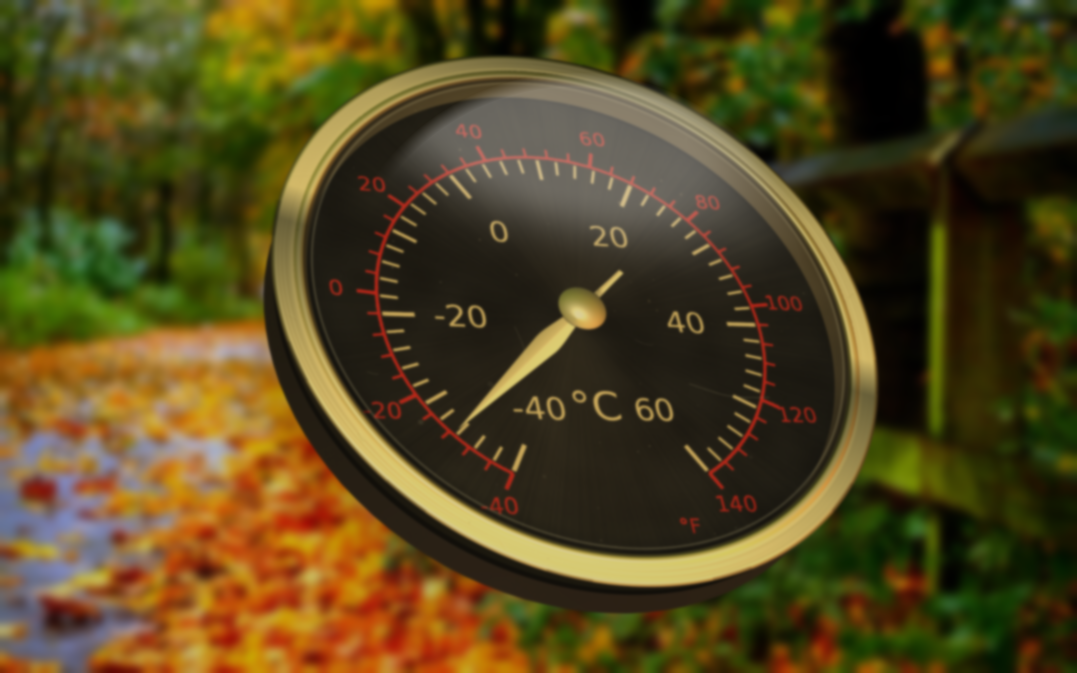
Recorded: -34 (°C)
